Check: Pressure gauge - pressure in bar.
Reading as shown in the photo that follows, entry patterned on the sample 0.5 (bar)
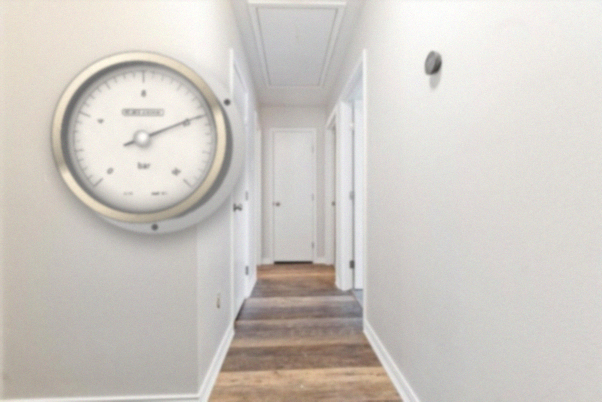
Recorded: 12 (bar)
